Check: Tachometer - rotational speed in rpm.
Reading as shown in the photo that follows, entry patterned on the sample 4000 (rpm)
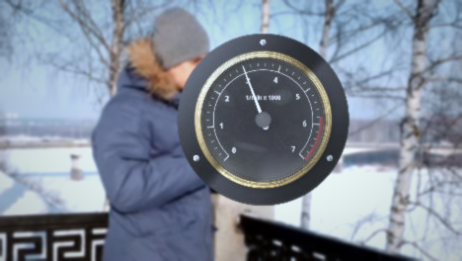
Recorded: 3000 (rpm)
